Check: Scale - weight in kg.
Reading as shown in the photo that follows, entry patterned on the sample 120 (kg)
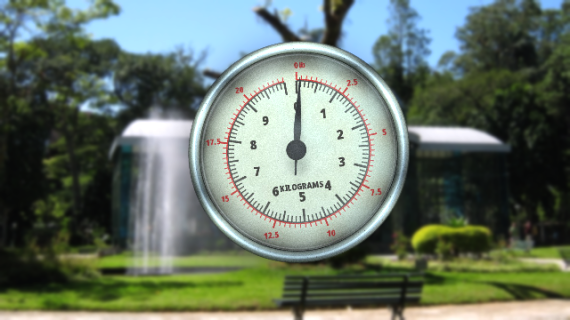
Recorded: 0.1 (kg)
